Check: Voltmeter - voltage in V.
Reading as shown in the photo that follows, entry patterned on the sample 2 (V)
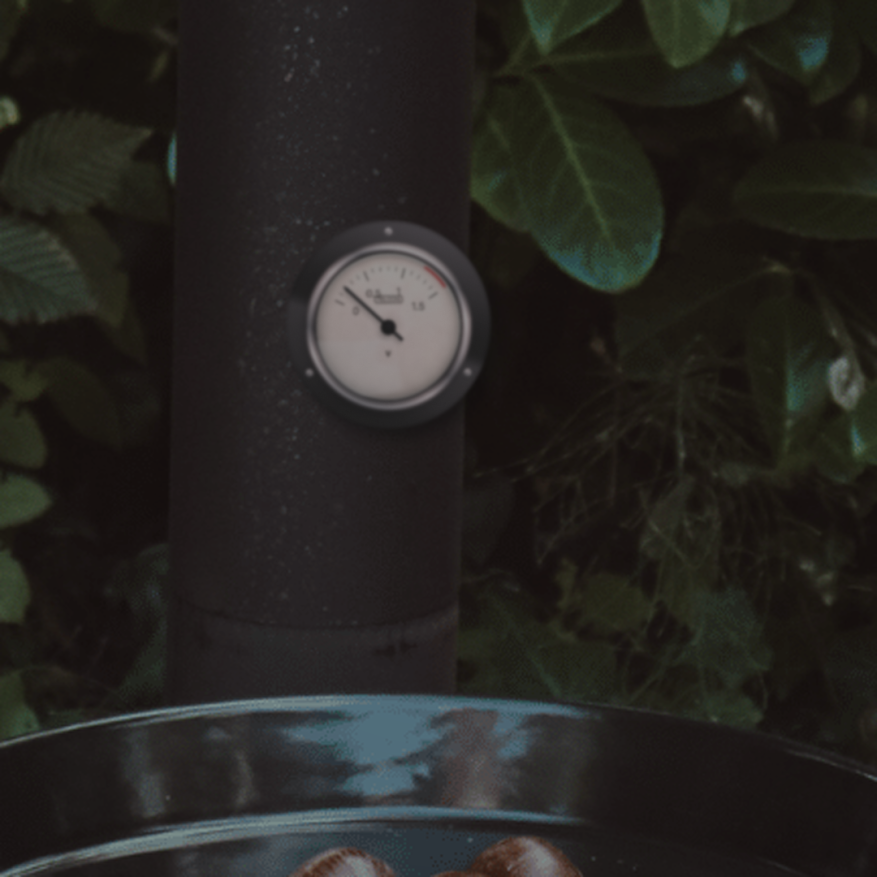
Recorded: 0.2 (V)
